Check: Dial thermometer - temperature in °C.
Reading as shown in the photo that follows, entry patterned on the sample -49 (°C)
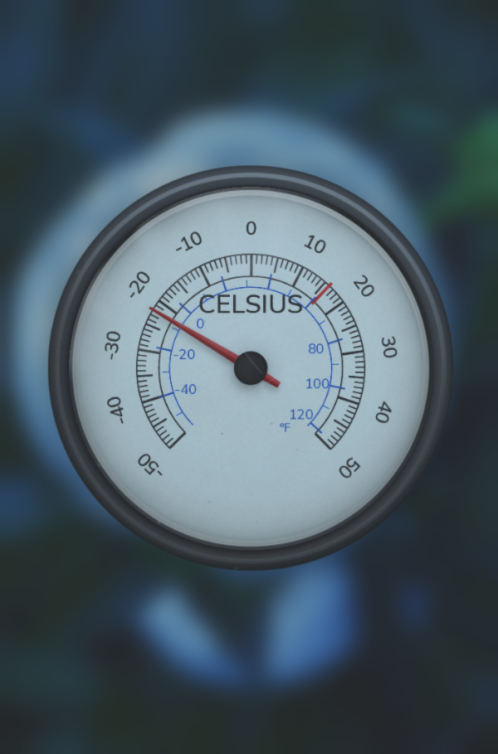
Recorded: -22 (°C)
